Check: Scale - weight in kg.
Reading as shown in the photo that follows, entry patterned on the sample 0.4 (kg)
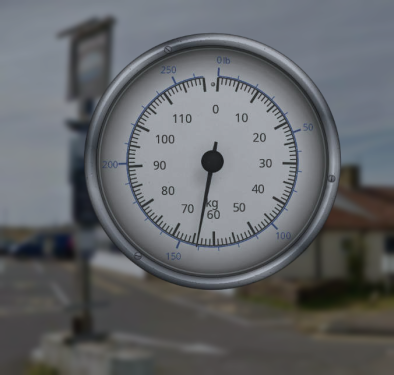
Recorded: 64 (kg)
